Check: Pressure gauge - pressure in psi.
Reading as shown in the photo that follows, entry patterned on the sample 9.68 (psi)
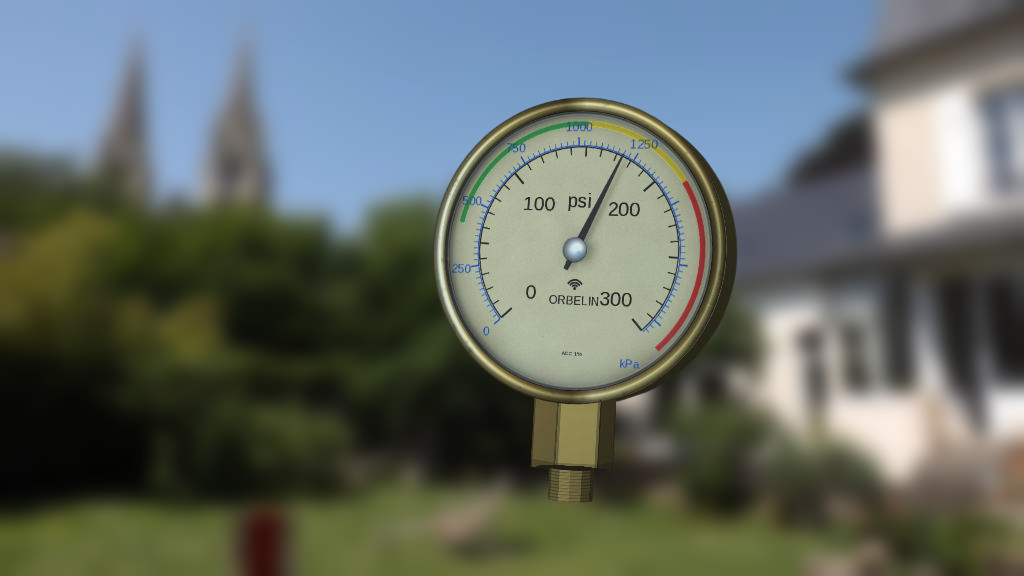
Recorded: 175 (psi)
